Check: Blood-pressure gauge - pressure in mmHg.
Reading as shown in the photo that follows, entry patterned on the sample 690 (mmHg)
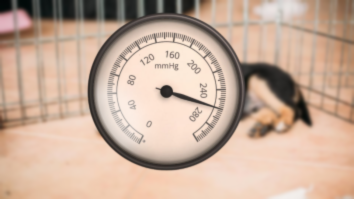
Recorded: 260 (mmHg)
